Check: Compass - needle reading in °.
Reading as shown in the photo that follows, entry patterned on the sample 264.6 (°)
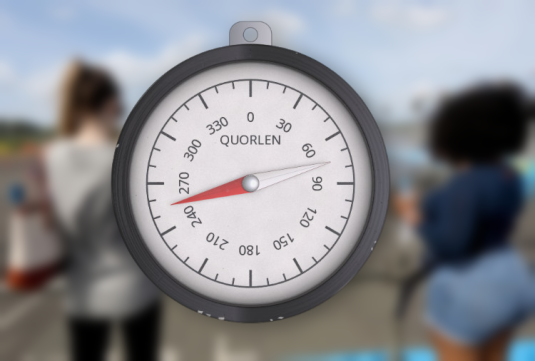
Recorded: 255 (°)
